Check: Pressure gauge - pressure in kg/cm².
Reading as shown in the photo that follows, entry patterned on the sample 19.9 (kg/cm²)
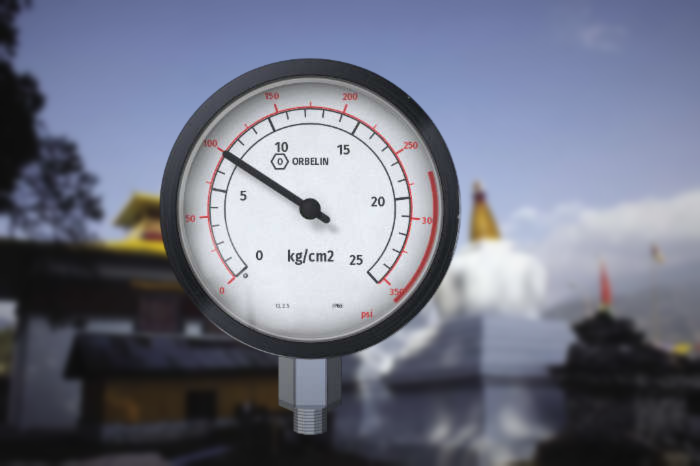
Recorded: 7 (kg/cm²)
